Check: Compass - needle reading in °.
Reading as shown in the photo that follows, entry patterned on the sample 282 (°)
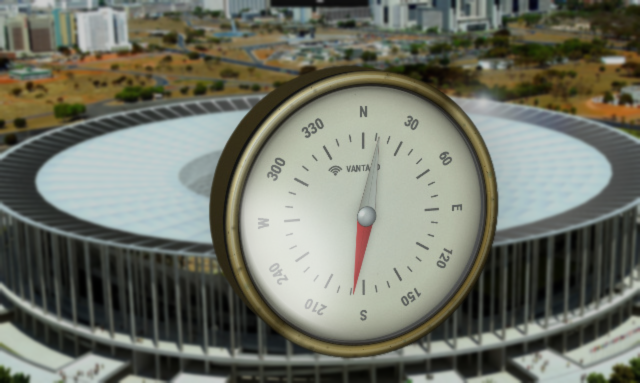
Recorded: 190 (°)
